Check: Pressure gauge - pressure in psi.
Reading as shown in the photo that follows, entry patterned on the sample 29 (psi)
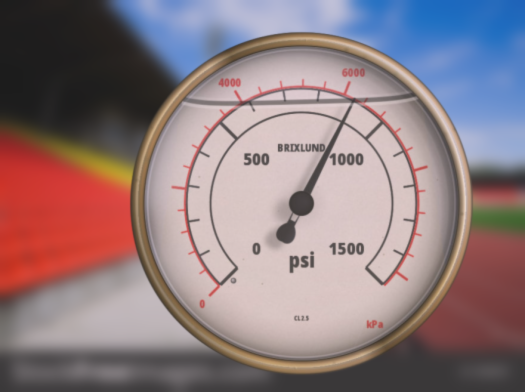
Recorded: 900 (psi)
